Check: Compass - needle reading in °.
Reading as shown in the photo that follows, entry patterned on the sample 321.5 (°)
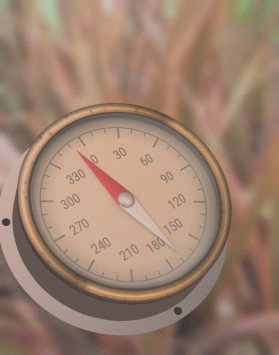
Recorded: 350 (°)
